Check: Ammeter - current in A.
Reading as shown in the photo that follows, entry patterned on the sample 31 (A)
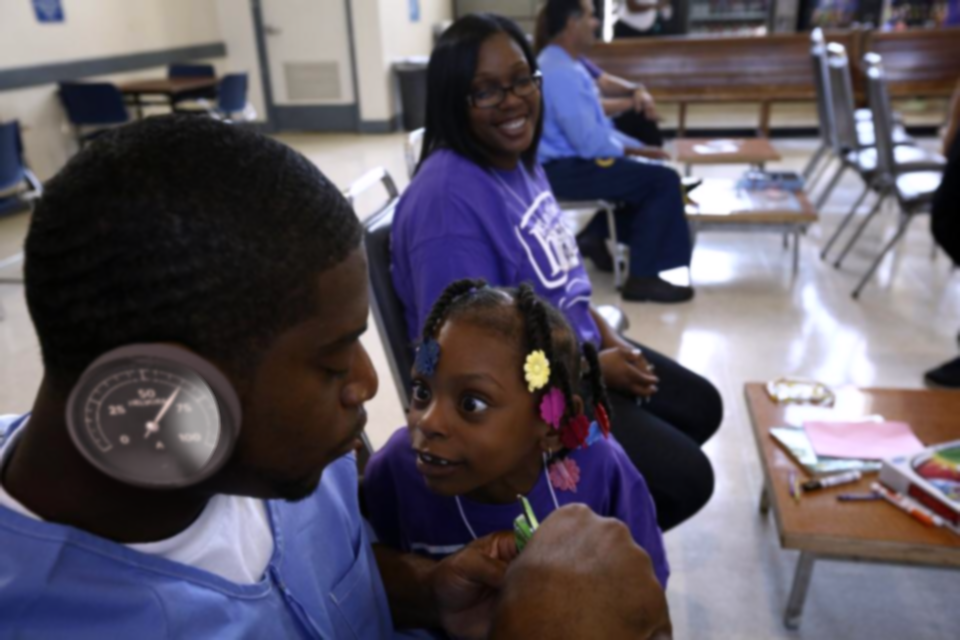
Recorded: 65 (A)
